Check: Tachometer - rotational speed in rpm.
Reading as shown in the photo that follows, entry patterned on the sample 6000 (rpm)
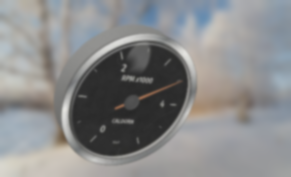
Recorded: 3500 (rpm)
